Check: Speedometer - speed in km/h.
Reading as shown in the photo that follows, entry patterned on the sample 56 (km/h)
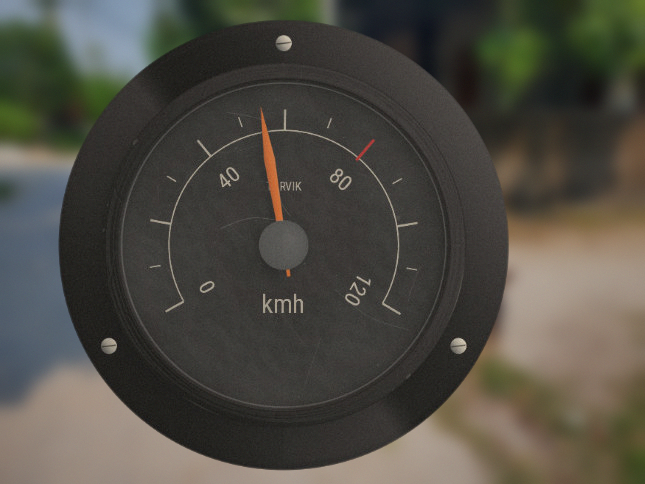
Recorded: 55 (km/h)
